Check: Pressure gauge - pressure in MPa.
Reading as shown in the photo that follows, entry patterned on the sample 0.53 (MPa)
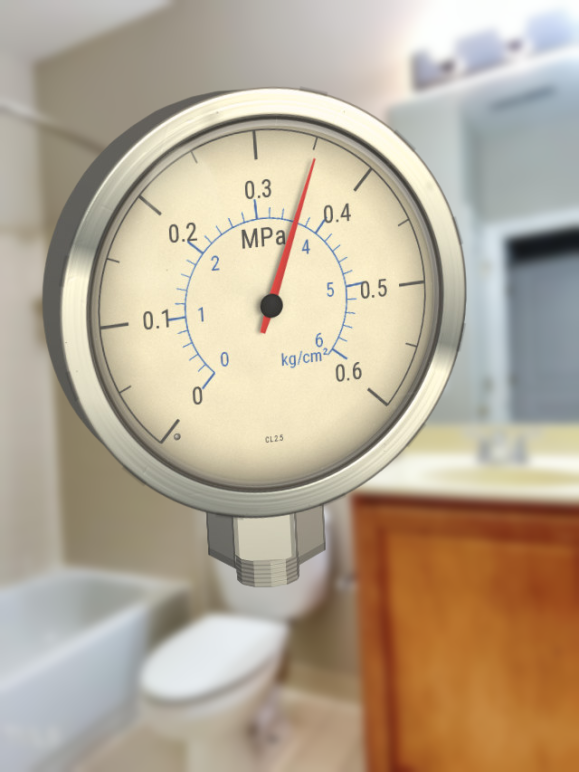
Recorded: 0.35 (MPa)
